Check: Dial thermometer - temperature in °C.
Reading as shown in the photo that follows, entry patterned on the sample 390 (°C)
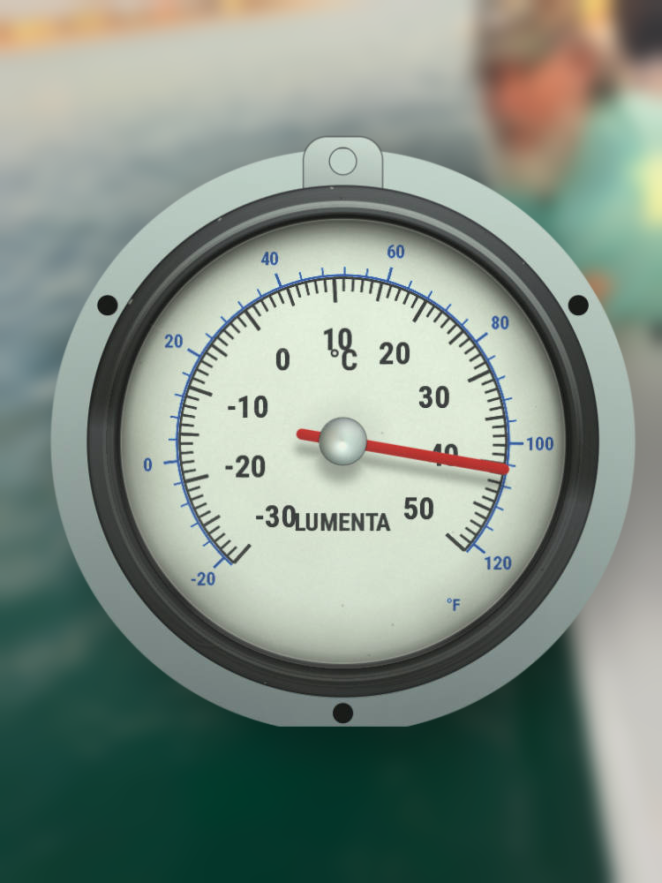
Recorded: 40.5 (°C)
